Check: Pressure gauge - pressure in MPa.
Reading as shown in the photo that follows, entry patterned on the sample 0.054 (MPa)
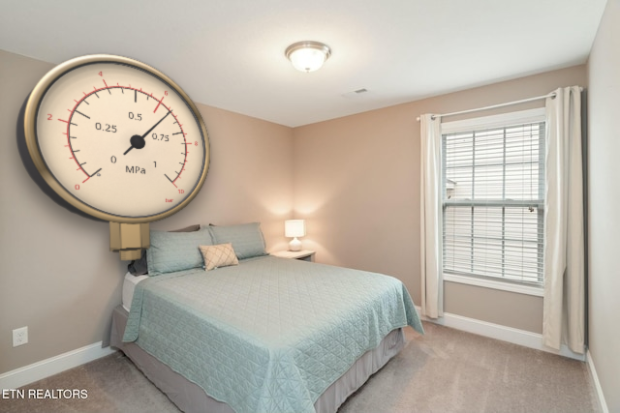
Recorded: 0.65 (MPa)
